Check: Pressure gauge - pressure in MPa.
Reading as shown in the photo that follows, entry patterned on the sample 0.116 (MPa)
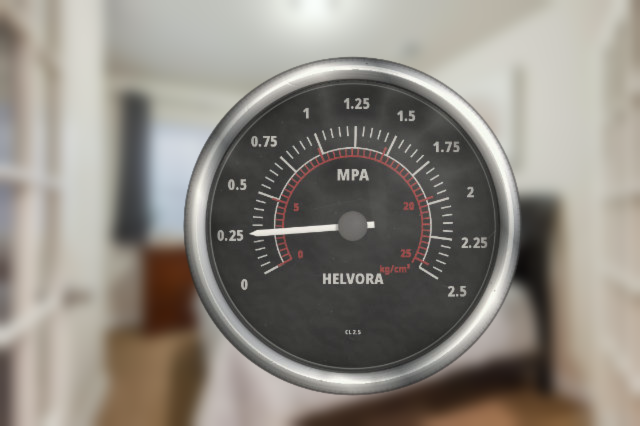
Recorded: 0.25 (MPa)
